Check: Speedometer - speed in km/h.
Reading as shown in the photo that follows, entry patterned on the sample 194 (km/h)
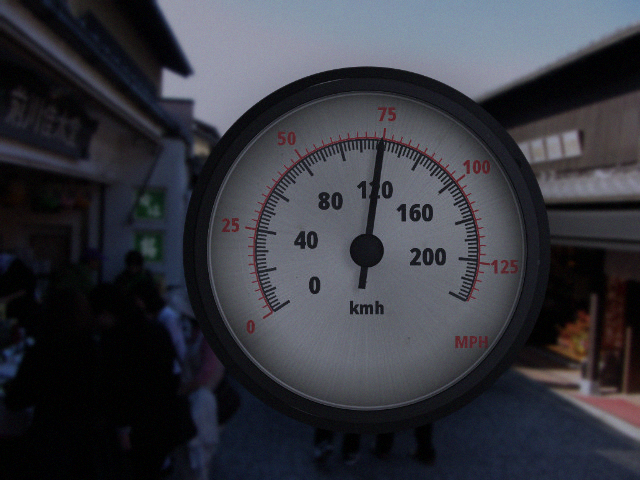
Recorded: 120 (km/h)
